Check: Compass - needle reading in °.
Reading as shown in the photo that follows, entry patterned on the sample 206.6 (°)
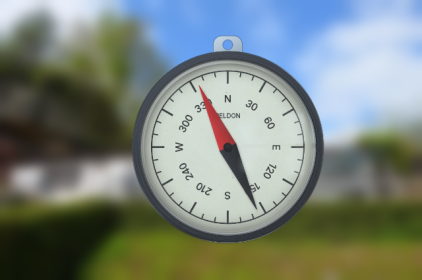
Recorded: 335 (°)
